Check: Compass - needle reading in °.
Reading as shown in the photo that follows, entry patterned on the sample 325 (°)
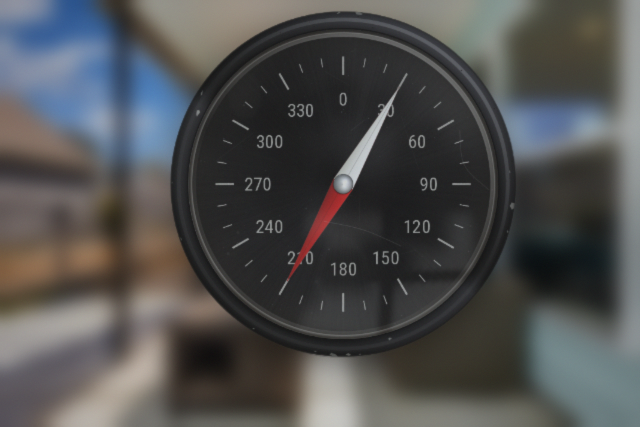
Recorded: 210 (°)
